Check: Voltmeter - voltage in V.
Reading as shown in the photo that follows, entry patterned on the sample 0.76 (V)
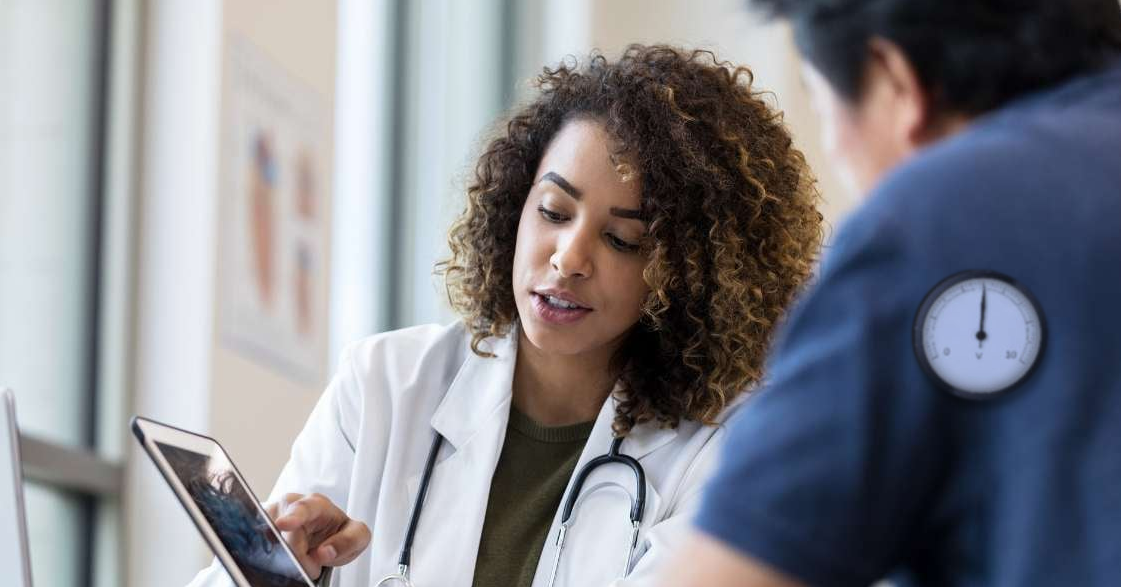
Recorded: 5 (V)
